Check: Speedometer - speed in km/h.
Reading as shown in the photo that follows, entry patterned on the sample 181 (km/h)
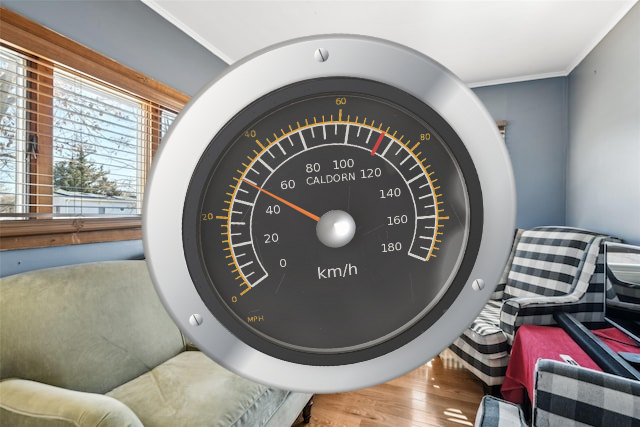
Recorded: 50 (km/h)
